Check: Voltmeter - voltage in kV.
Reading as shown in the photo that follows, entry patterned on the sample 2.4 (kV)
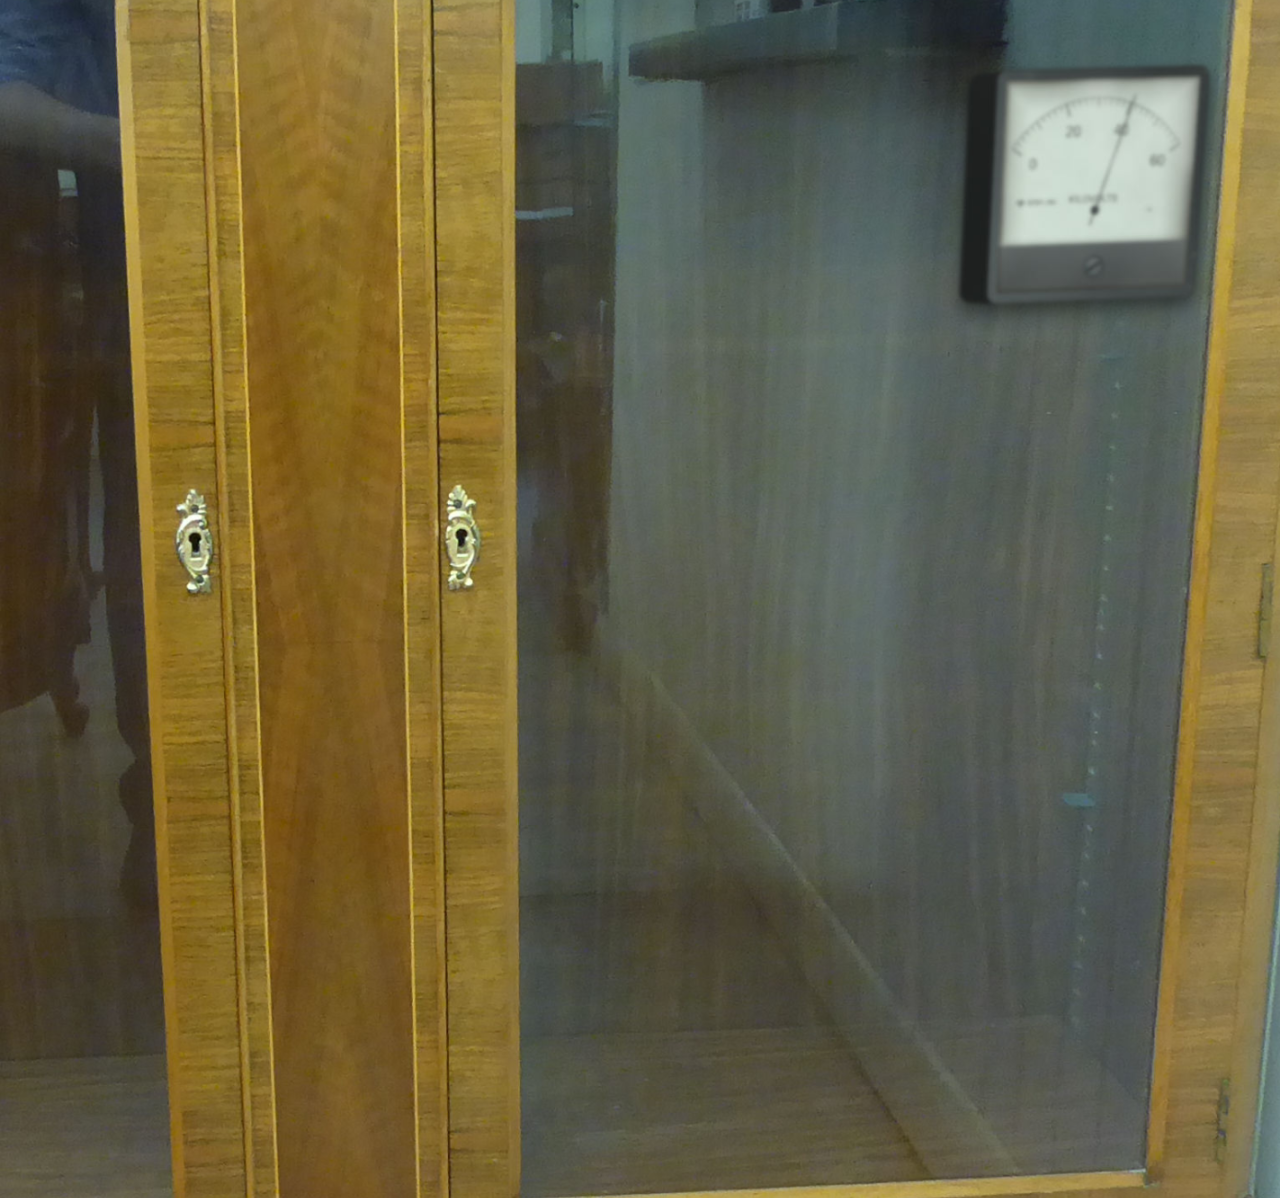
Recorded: 40 (kV)
